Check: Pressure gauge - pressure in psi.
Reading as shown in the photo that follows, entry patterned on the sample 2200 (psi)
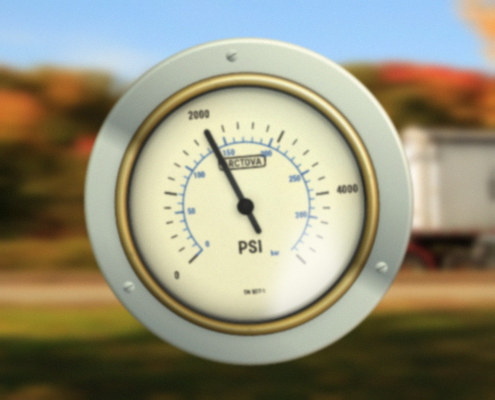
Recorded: 2000 (psi)
